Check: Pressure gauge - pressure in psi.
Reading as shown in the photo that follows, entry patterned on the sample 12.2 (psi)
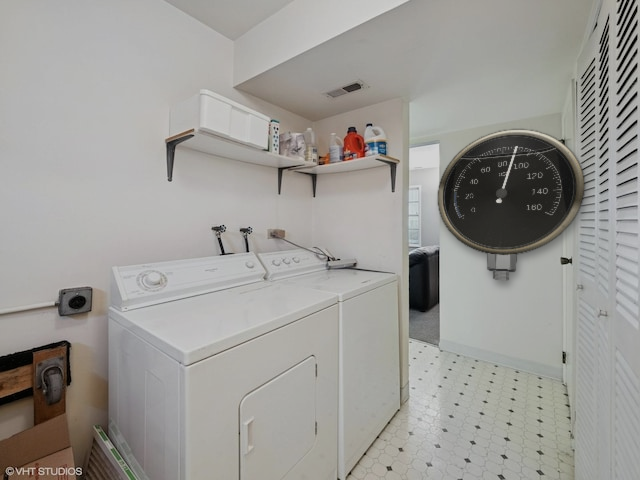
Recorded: 90 (psi)
